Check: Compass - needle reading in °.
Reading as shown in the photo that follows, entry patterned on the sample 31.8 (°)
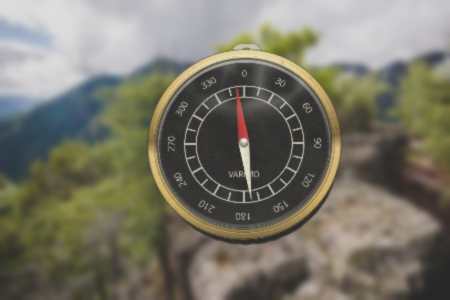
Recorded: 352.5 (°)
